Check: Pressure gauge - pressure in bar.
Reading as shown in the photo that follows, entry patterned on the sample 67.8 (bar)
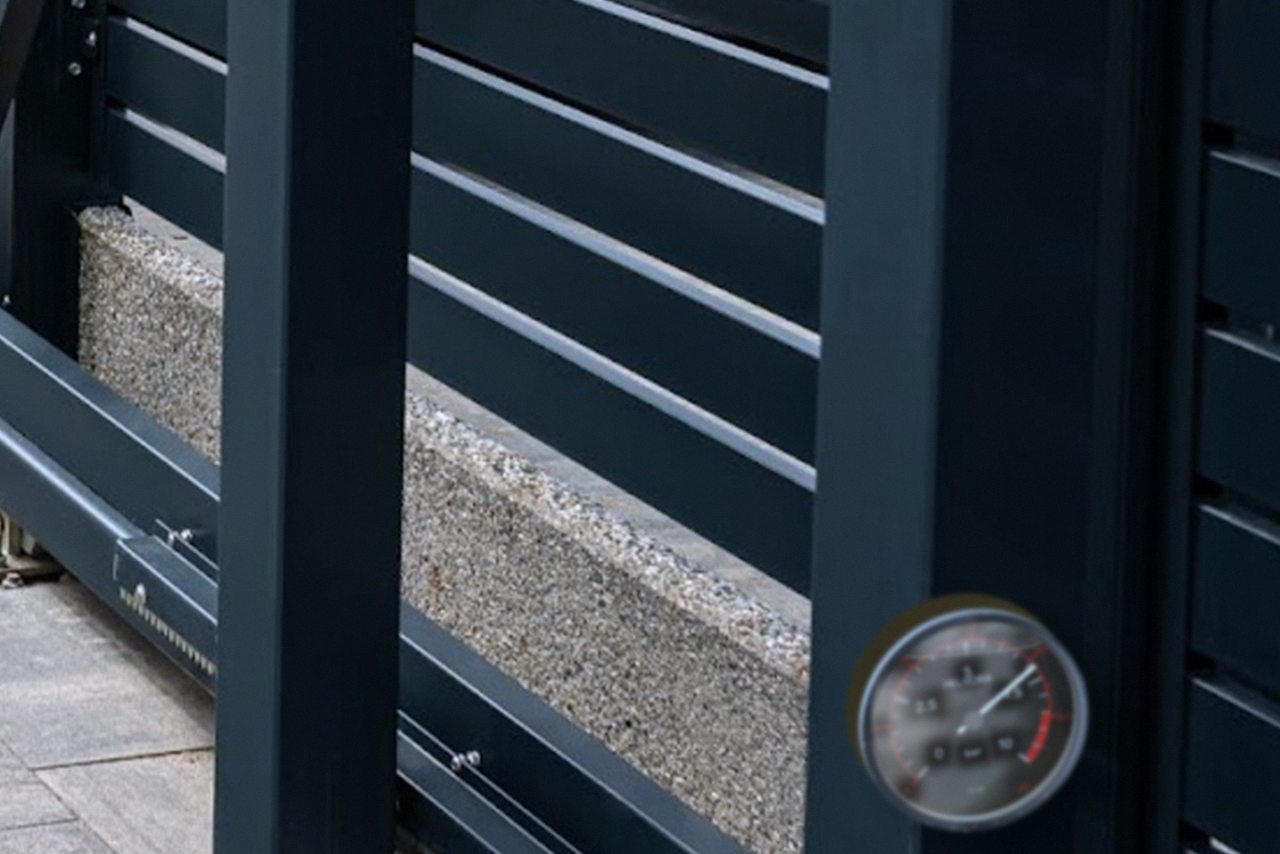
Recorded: 7 (bar)
